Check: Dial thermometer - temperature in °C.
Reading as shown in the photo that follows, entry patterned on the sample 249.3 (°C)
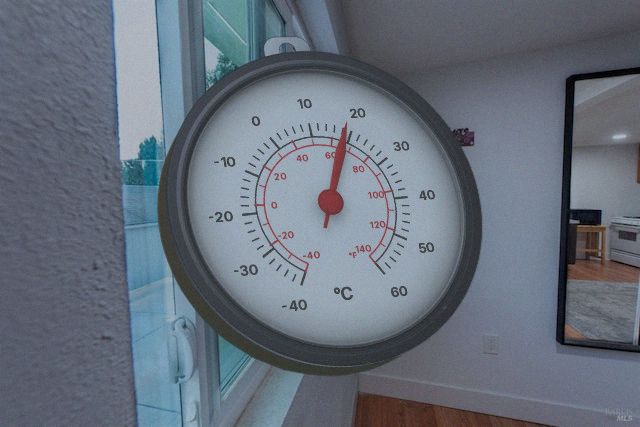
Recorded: 18 (°C)
